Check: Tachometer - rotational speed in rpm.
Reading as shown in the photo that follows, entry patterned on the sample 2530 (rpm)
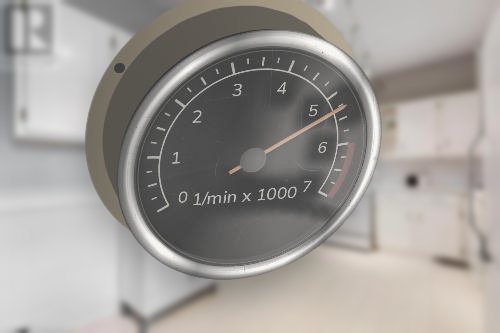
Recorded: 5250 (rpm)
